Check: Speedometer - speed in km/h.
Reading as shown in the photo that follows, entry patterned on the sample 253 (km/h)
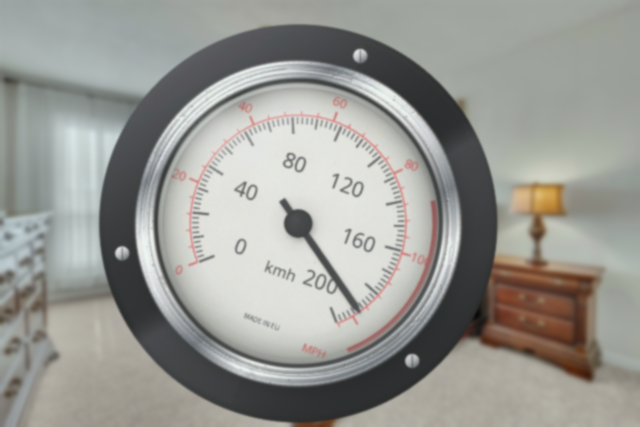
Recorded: 190 (km/h)
